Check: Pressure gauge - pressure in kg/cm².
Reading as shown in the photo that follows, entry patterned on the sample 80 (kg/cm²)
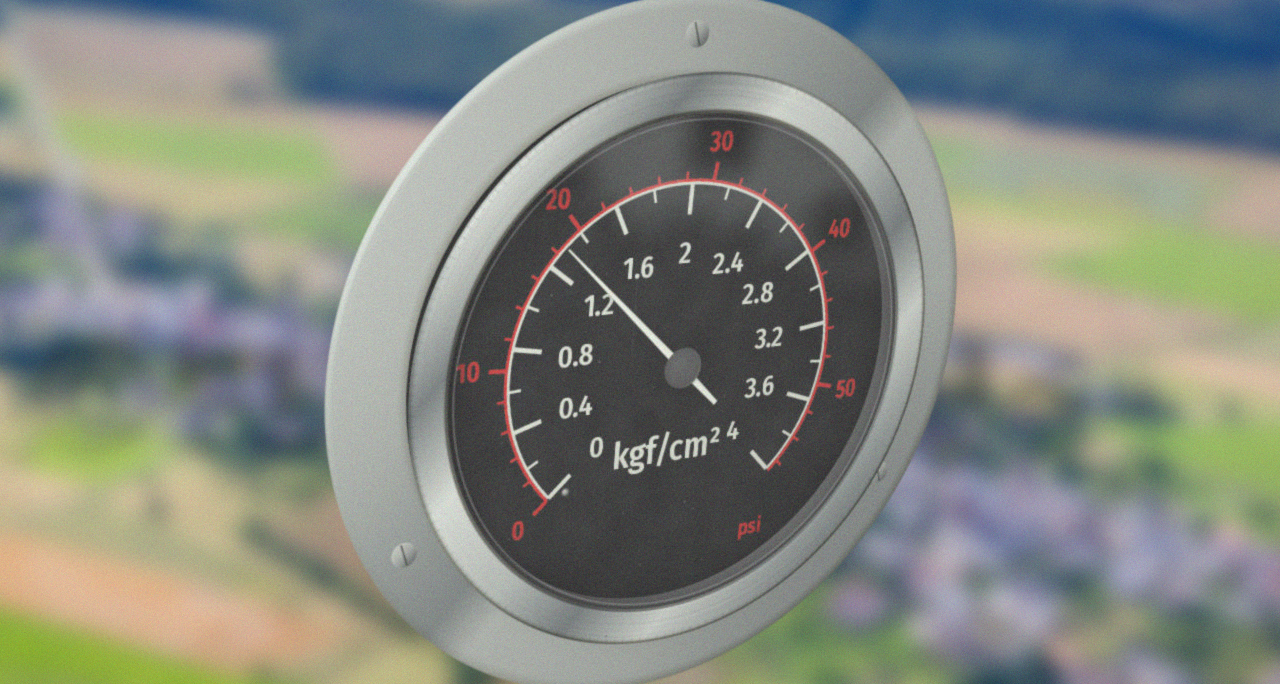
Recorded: 1.3 (kg/cm²)
